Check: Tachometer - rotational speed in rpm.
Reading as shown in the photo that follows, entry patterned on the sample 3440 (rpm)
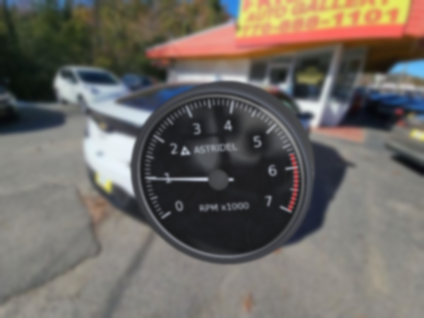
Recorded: 1000 (rpm)
